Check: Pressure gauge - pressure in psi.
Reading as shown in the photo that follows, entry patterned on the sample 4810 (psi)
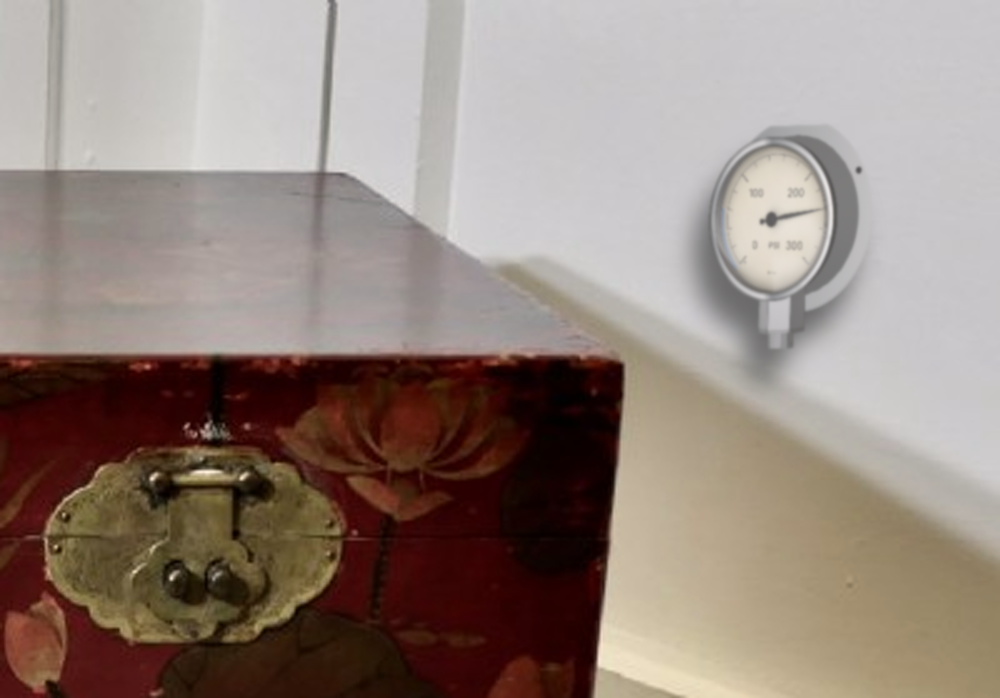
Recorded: 240 (psi)
